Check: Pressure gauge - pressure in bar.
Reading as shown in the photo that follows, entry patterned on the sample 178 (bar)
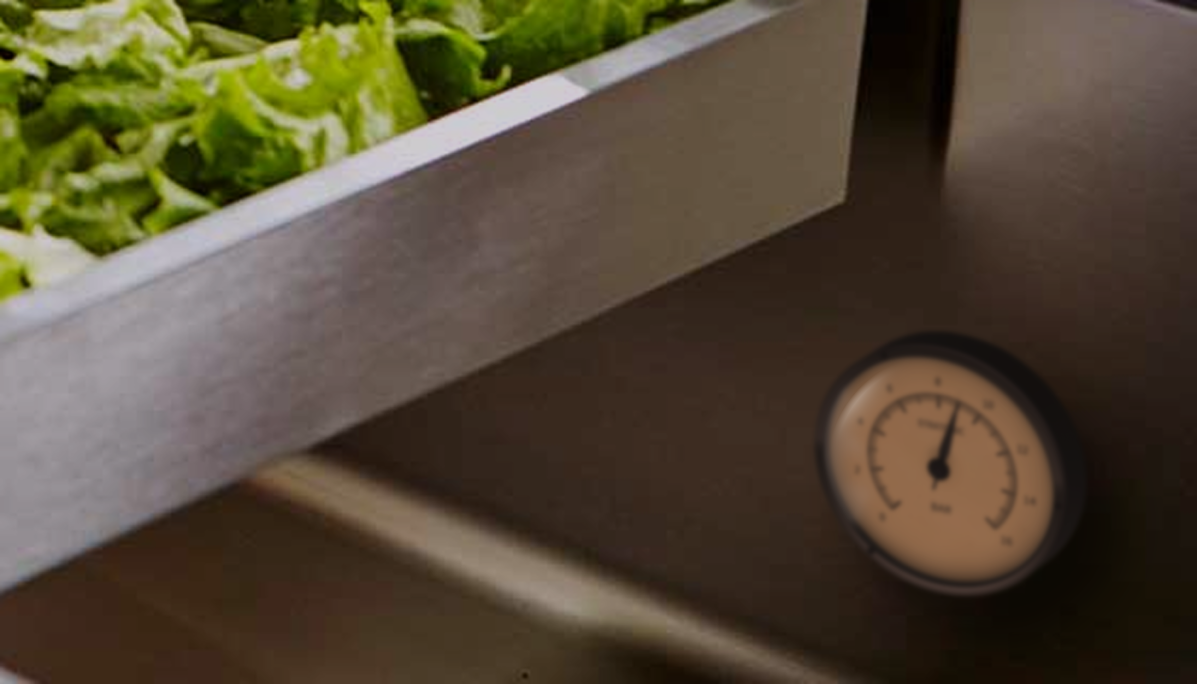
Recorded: 9 (bar)
